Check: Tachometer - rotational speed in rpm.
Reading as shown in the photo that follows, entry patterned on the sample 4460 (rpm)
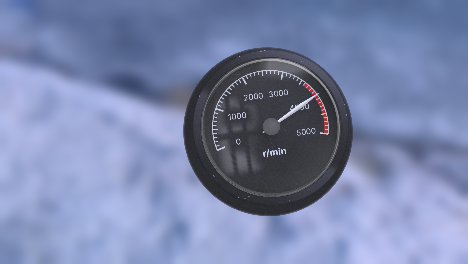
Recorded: 4000 (rpm)
